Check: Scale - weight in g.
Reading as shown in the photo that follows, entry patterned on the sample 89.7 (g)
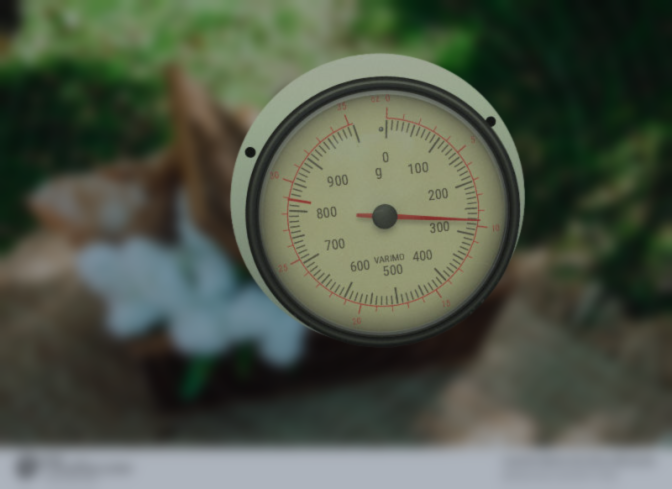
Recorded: 270 (g)
